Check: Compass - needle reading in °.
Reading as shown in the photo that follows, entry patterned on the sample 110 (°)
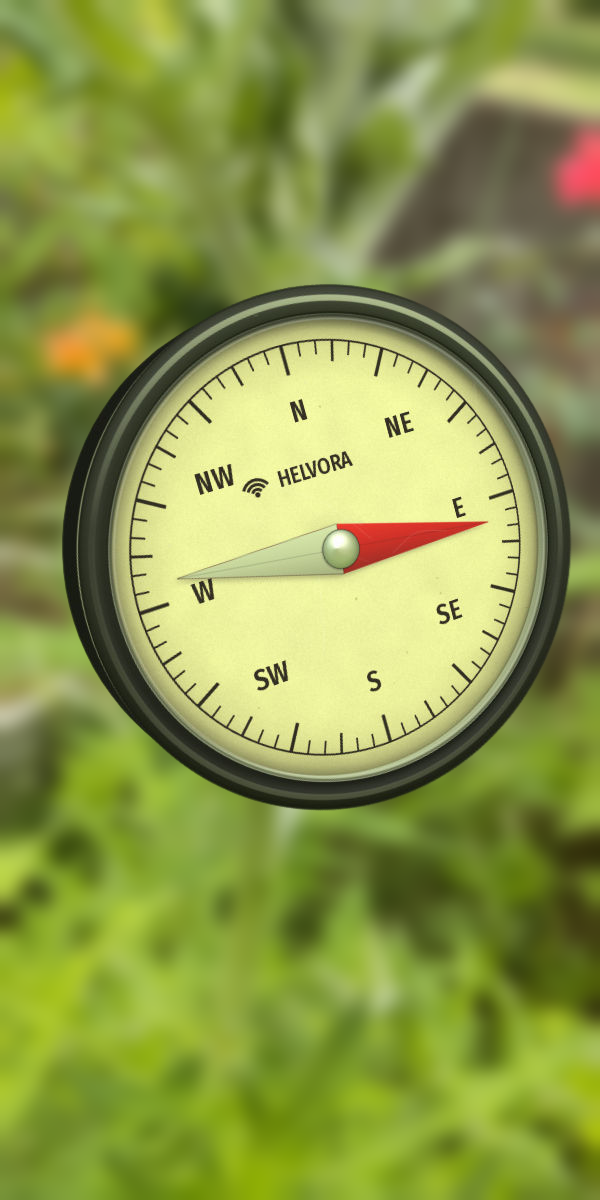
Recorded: 97.5 (°)
